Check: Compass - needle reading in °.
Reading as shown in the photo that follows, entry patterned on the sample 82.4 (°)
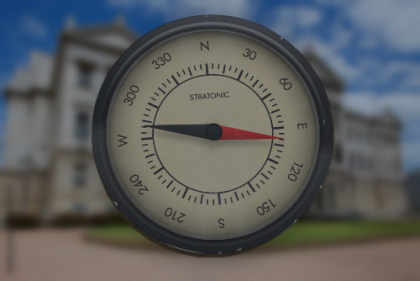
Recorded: 100 (°)
